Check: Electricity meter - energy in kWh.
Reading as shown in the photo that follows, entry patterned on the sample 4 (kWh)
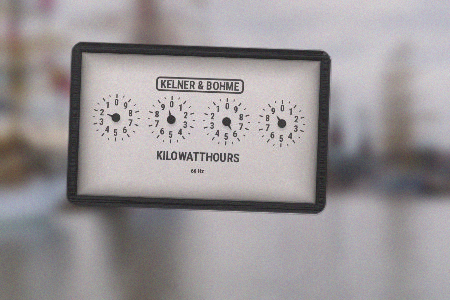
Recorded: 1959 (kWh)
